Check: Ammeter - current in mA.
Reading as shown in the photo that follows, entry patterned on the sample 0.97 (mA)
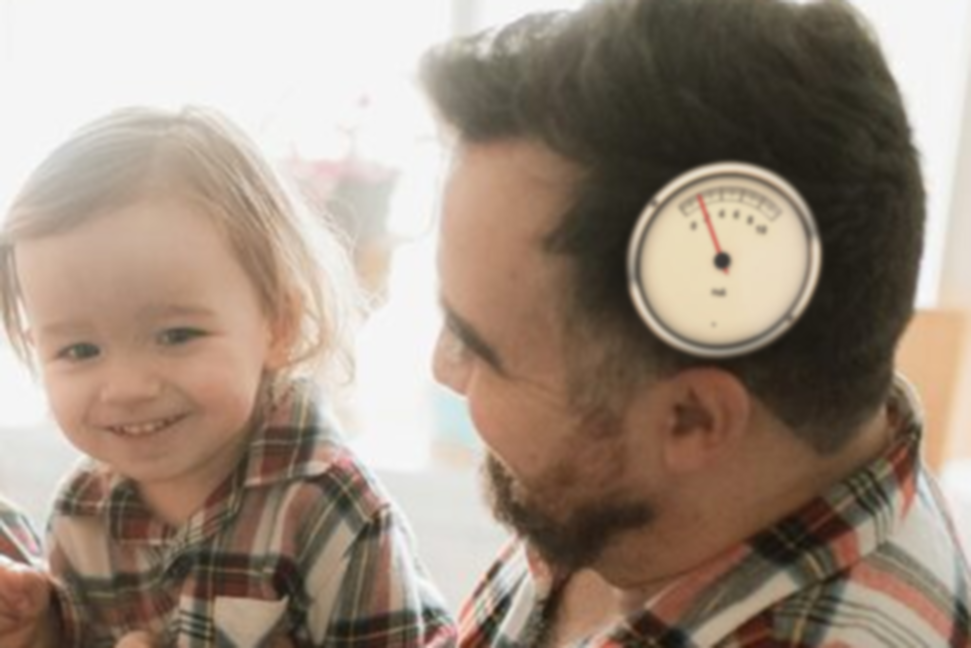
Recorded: 2 (mA)
